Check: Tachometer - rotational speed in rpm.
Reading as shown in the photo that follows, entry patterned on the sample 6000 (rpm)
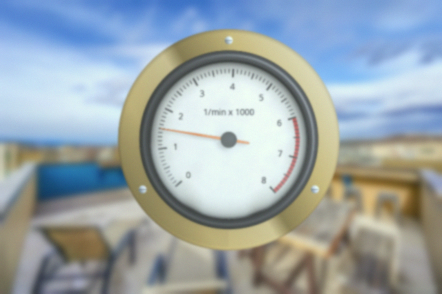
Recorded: 1500 (rpm)
